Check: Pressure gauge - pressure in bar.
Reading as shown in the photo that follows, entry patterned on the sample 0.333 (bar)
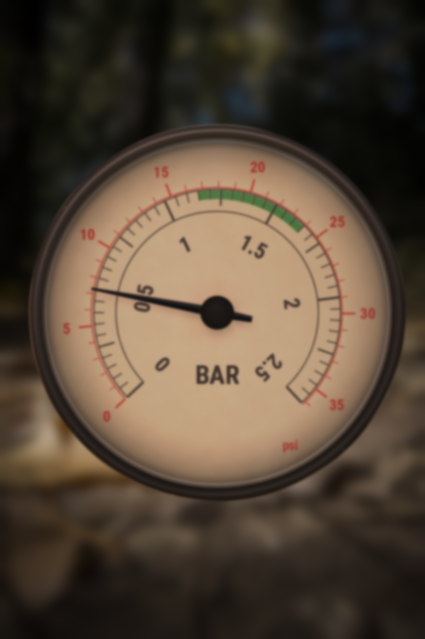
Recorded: 0.5 (bar)
